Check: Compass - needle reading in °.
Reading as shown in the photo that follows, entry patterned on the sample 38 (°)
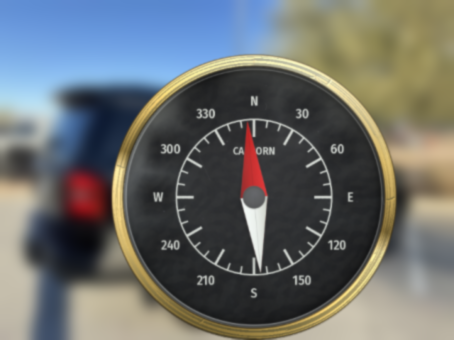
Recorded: 355 (°)
